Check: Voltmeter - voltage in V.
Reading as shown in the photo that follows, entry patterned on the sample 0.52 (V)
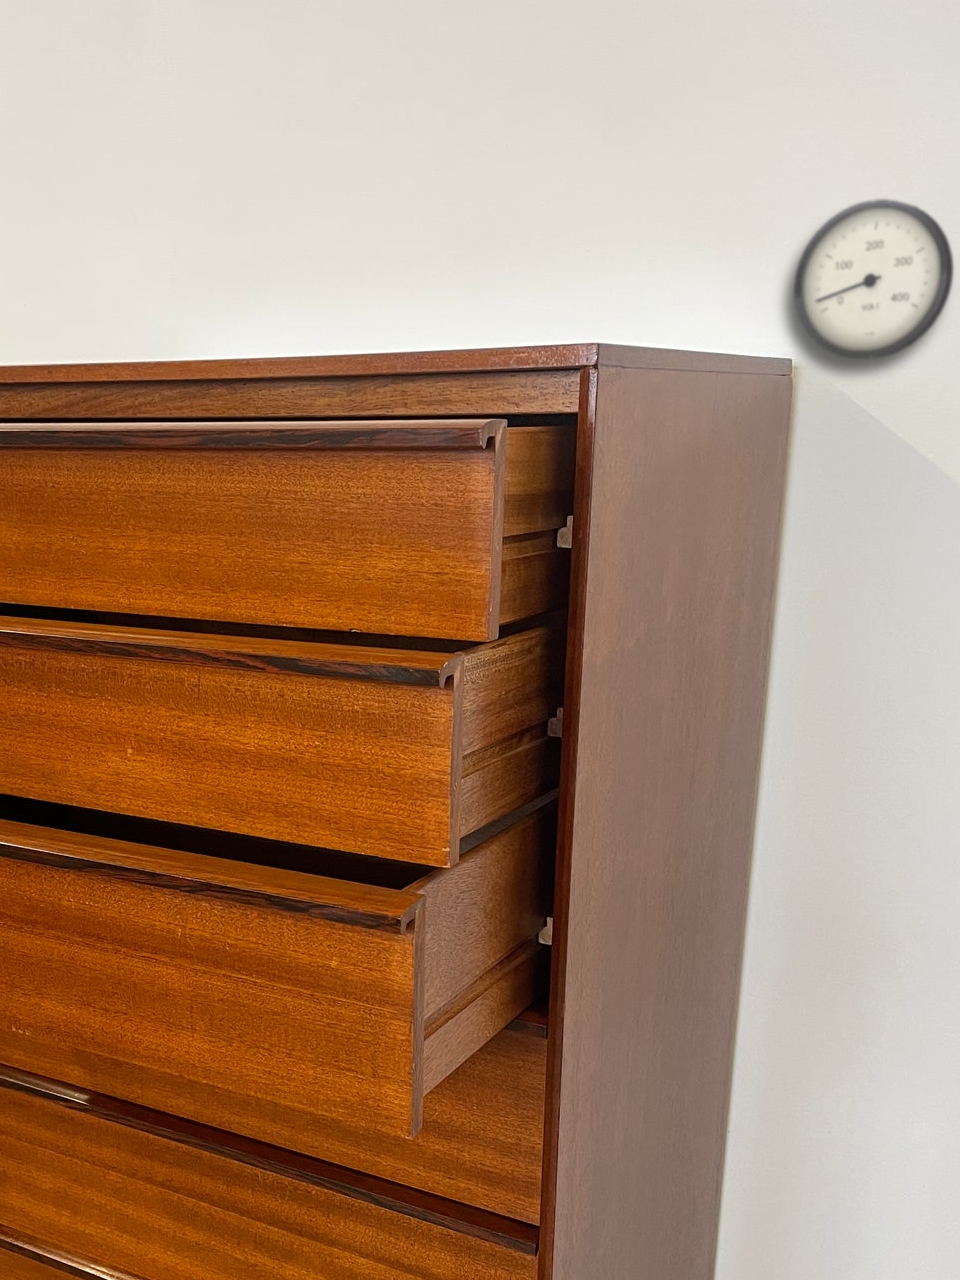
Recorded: 20 (V)
